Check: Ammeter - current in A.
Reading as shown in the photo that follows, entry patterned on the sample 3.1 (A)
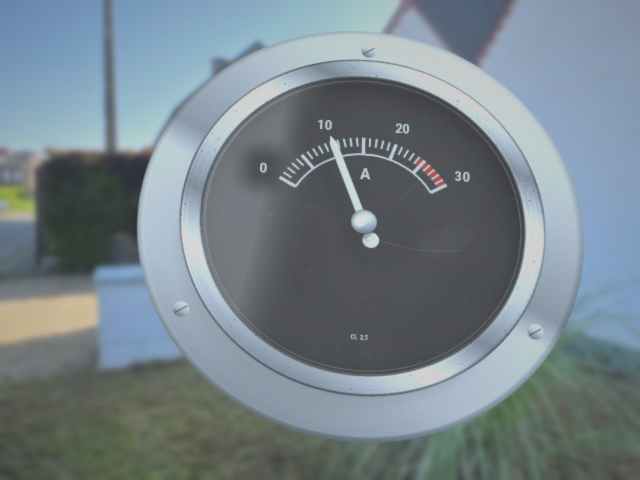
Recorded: 10 (A)
